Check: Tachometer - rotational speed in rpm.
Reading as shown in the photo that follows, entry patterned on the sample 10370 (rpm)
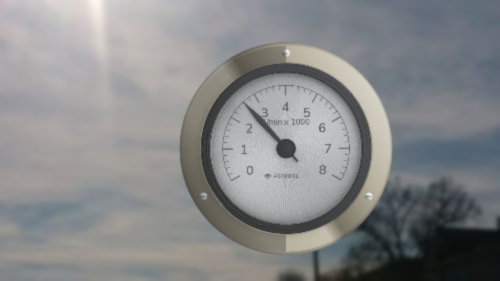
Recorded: 2600 (rpm)
